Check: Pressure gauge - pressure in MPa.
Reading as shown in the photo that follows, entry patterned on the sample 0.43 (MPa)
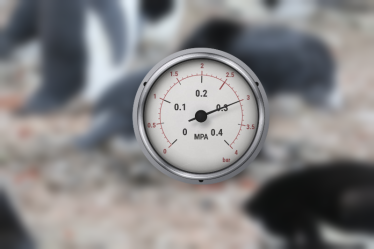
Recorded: 0.3 (MPa)
